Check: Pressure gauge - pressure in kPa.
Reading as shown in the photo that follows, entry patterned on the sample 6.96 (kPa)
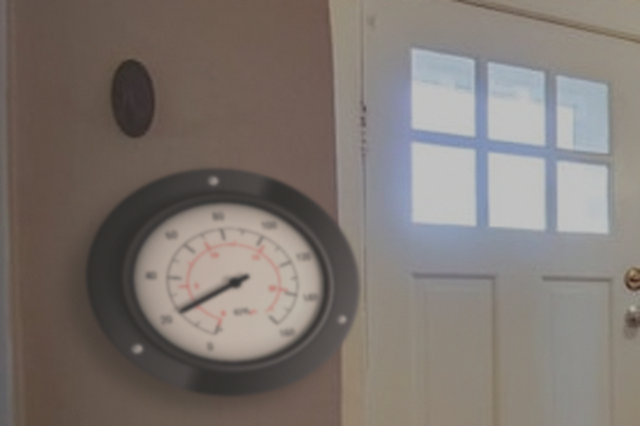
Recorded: 20 (kPa)
